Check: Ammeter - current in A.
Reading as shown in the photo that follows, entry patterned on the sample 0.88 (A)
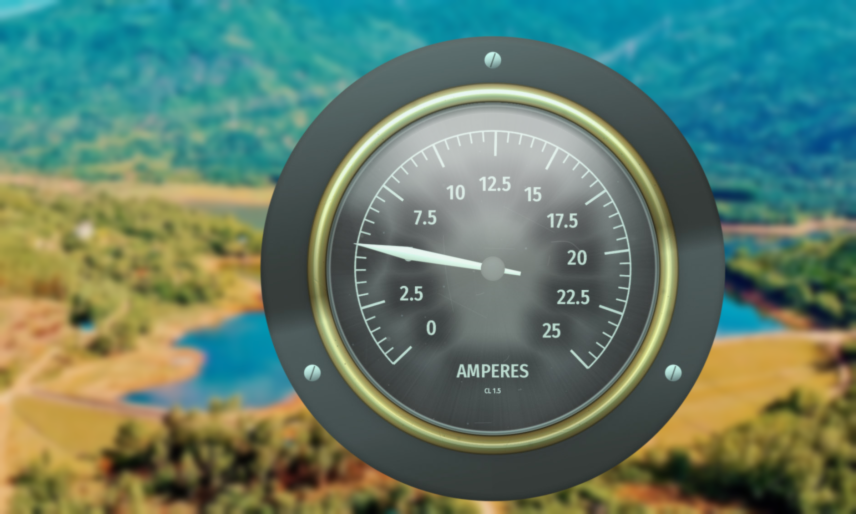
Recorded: 5 (A)
